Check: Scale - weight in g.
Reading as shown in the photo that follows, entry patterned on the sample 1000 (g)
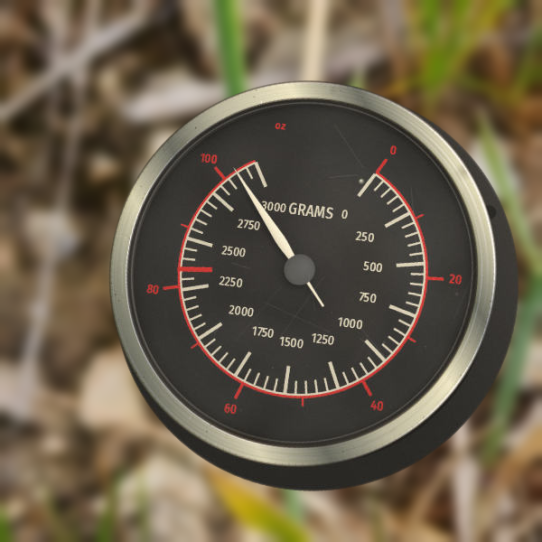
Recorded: 2900 (g)
